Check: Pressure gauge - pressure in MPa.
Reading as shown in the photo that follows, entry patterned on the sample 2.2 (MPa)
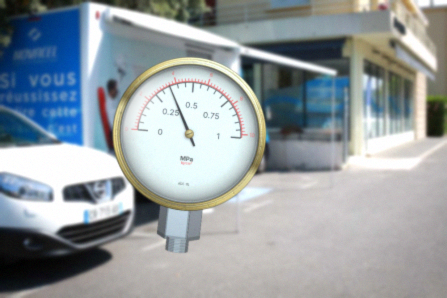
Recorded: 0.35 (MPa)
